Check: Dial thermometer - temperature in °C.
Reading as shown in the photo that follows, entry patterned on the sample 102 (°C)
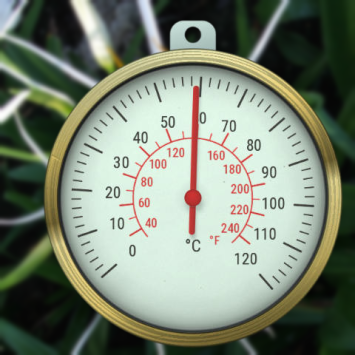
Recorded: 59 (°C)
